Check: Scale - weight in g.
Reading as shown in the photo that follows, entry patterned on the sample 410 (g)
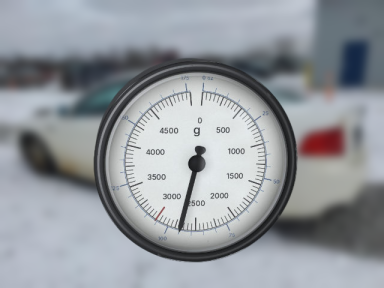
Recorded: 2700 (g)
